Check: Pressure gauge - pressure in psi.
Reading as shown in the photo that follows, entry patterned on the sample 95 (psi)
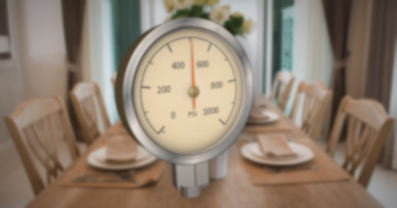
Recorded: 500 (psi)
